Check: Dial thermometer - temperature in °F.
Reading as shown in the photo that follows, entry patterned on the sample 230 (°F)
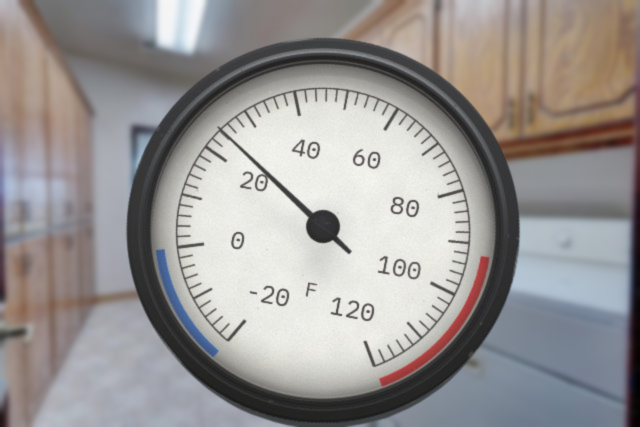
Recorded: 24 (°F)
